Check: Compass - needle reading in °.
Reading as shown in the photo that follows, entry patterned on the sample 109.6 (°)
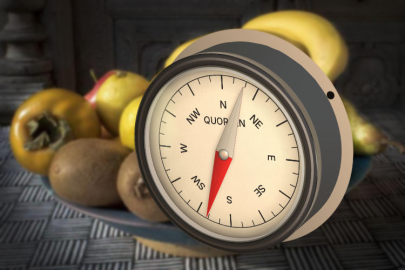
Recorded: 200 (°)
